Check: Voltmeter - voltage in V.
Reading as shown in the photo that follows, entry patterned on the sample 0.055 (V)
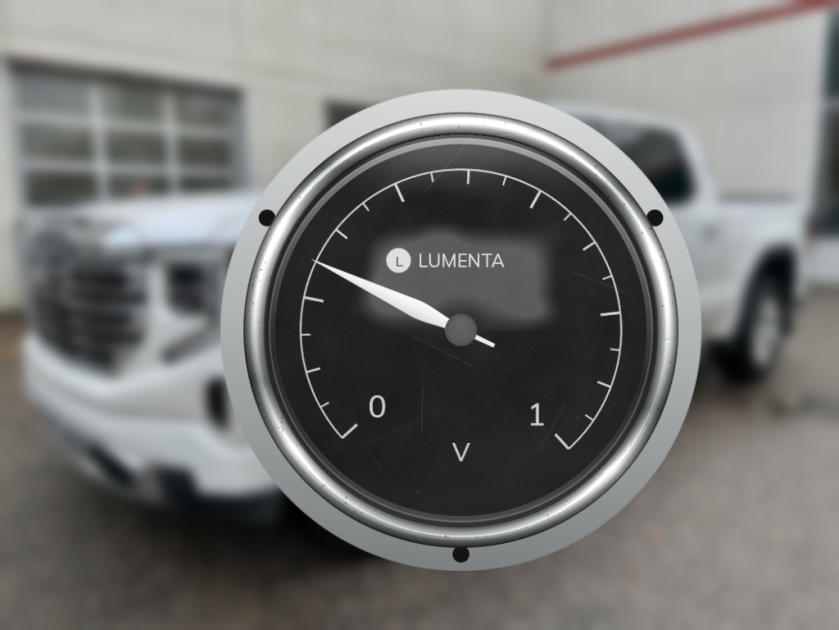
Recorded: 0.25 (V)
